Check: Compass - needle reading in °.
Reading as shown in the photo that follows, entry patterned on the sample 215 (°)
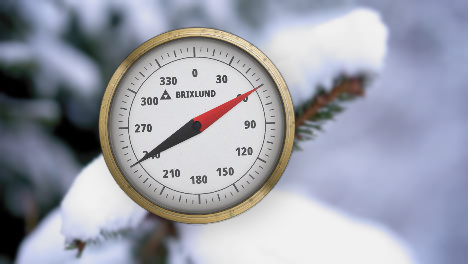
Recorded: 60 (°)
